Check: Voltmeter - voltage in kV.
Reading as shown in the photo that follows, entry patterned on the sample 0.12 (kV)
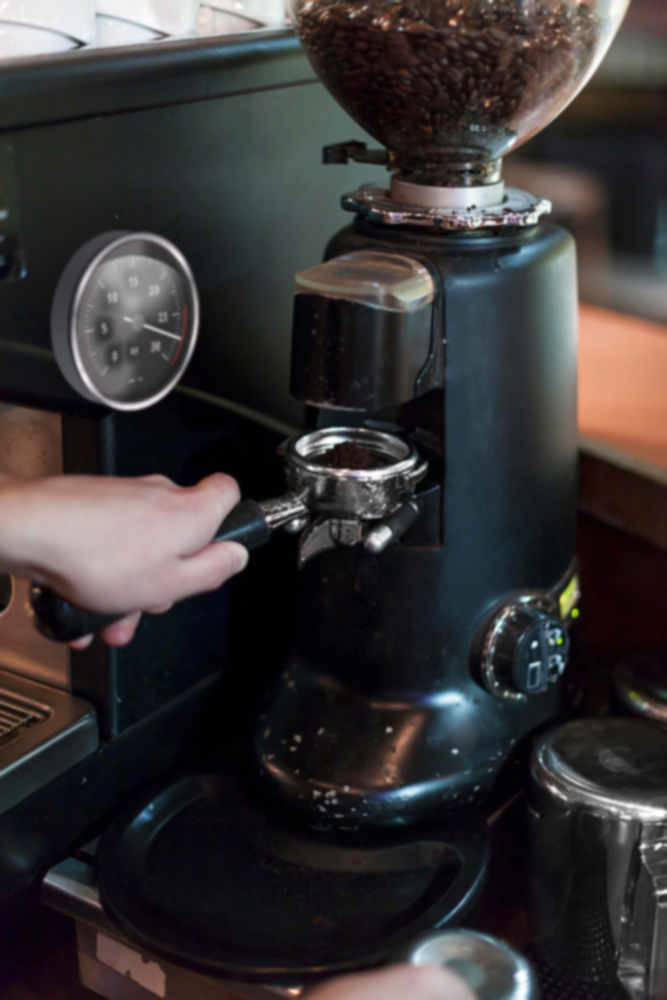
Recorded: 27.5 (kV)
